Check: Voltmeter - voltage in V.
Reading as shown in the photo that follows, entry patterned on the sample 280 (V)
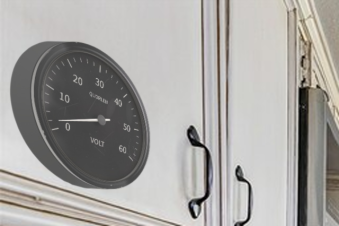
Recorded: 2 (V)
